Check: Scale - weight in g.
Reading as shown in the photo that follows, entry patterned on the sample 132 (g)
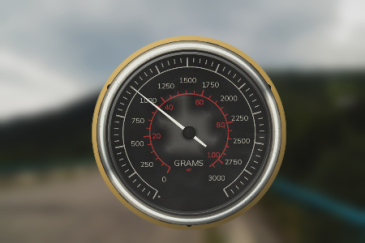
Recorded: 1000 (g)
